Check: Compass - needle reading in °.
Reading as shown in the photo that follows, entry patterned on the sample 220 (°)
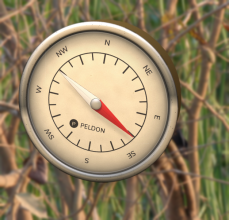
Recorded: 120 (°)
